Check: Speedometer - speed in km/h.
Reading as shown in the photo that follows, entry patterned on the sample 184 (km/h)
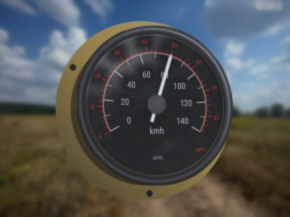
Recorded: 80 (km/h)
